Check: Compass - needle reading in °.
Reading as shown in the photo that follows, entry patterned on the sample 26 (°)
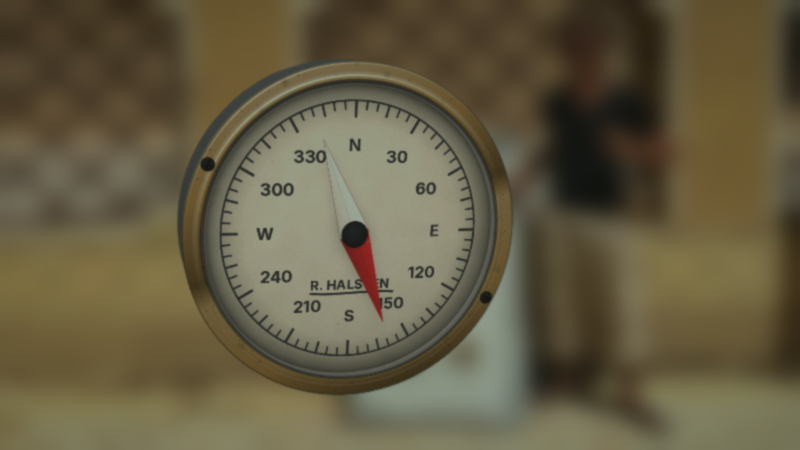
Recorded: 160 (°)
